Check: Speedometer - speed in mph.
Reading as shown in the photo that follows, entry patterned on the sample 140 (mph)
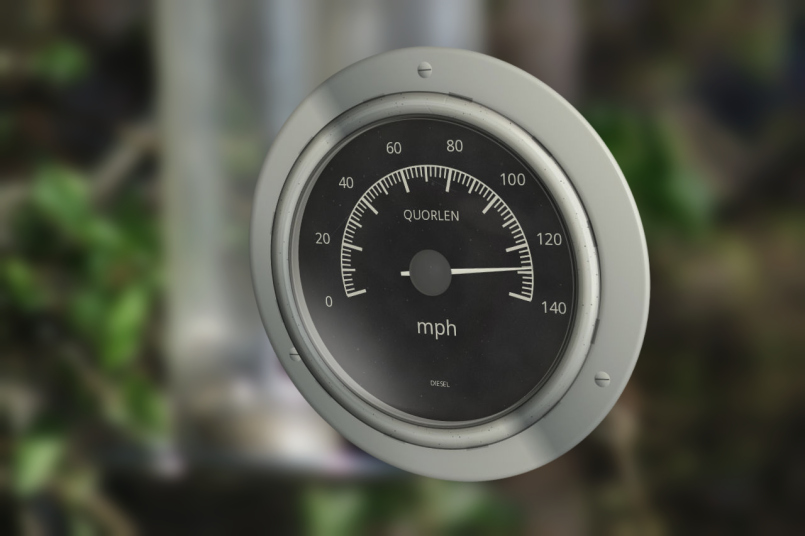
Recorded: 128 (mph)
